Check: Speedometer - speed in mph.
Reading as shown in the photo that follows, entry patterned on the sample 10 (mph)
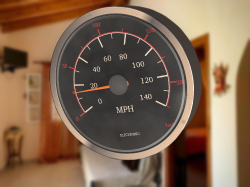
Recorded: 15 (mph)
